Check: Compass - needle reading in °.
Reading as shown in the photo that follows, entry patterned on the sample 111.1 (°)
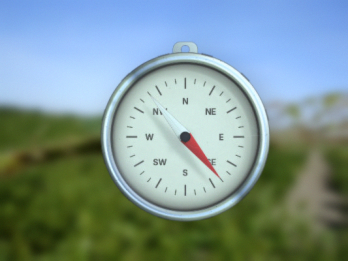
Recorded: 140 (°)
